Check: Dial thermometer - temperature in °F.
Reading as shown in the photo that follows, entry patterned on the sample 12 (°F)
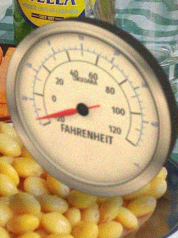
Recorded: -15 (°F)
